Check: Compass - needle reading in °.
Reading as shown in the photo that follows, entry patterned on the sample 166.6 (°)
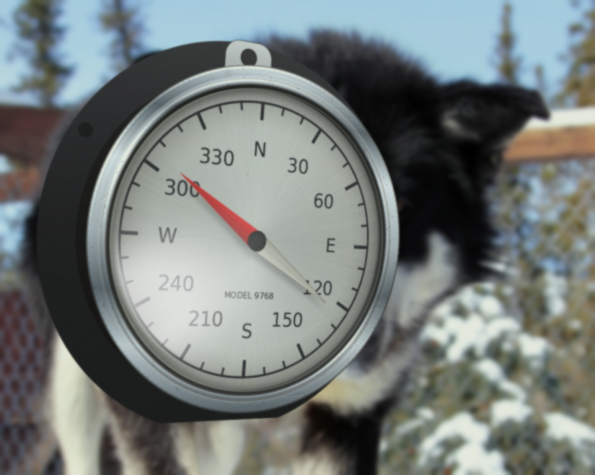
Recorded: 305 (°)
